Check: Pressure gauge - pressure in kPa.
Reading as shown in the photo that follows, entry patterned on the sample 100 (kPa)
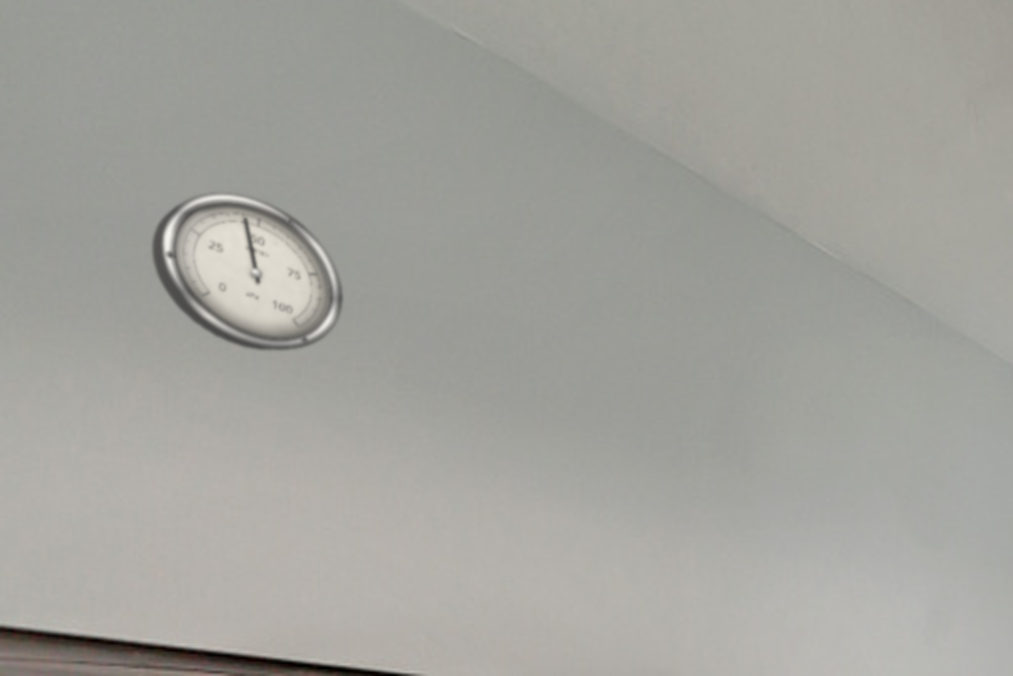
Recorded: 45 (kPa)
